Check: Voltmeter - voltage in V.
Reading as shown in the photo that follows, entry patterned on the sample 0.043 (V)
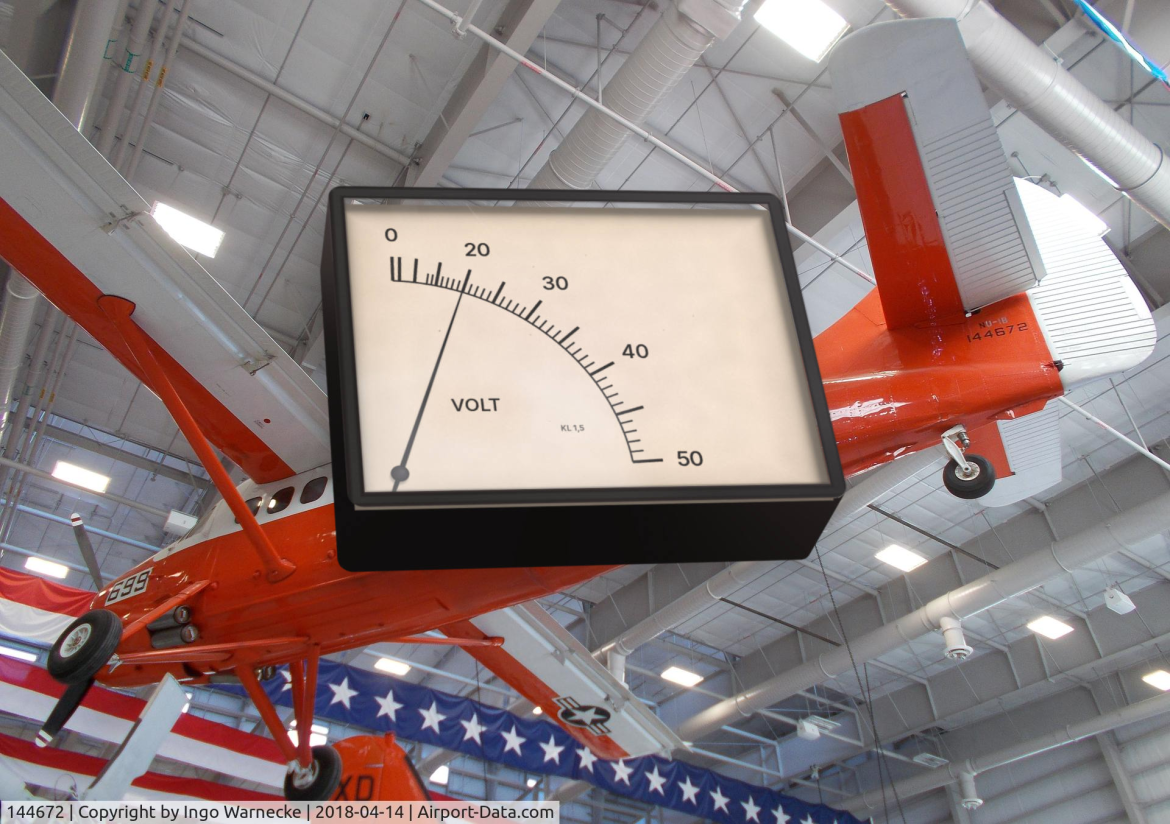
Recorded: 20 (V)
